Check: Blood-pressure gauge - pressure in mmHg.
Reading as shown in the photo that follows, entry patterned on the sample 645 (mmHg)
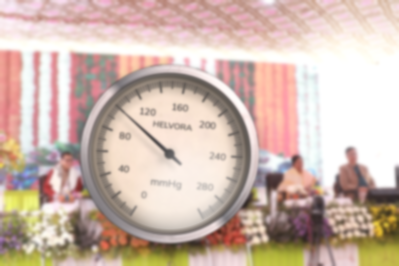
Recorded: 100 (mmHg)
